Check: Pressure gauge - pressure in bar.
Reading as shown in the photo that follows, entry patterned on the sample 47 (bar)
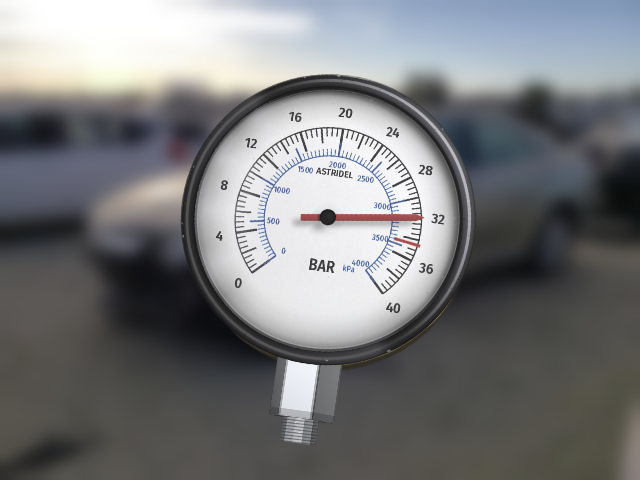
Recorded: 32 (bar)
